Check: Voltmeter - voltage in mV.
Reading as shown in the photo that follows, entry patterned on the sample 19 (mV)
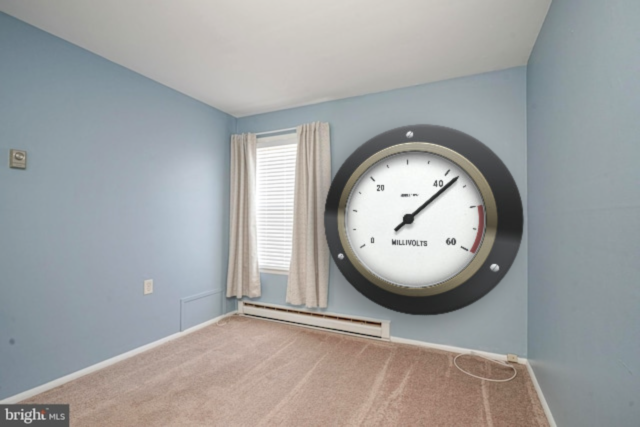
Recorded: 42.5 (mV)
